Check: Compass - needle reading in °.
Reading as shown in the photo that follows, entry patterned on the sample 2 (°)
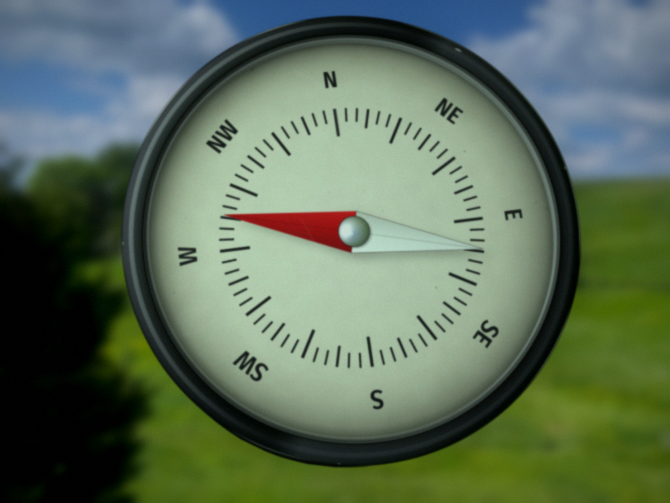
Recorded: 285 (°)
